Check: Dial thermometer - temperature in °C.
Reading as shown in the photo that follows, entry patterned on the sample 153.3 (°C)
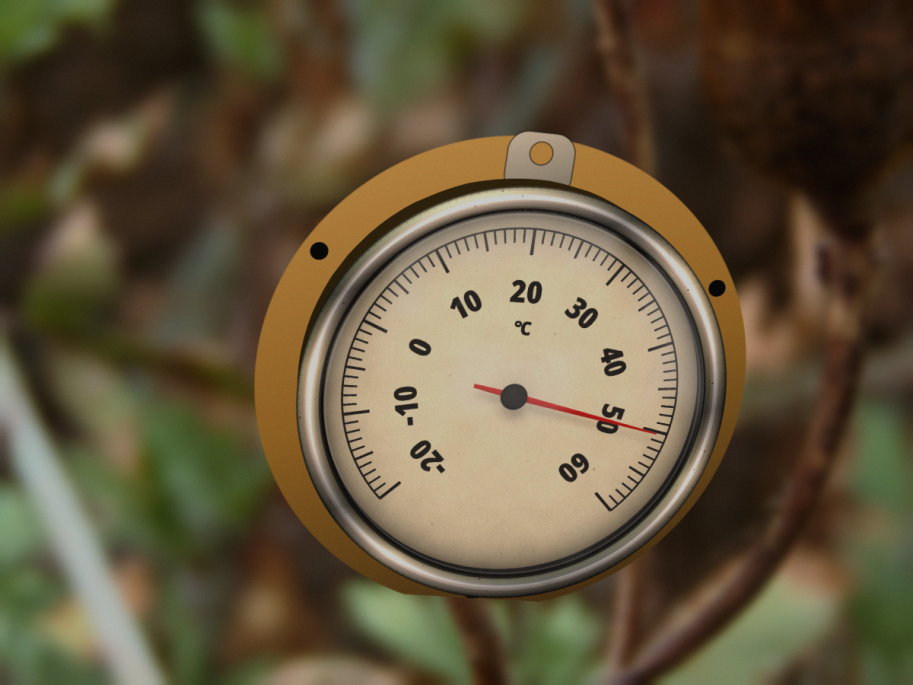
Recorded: 50 (°C)
